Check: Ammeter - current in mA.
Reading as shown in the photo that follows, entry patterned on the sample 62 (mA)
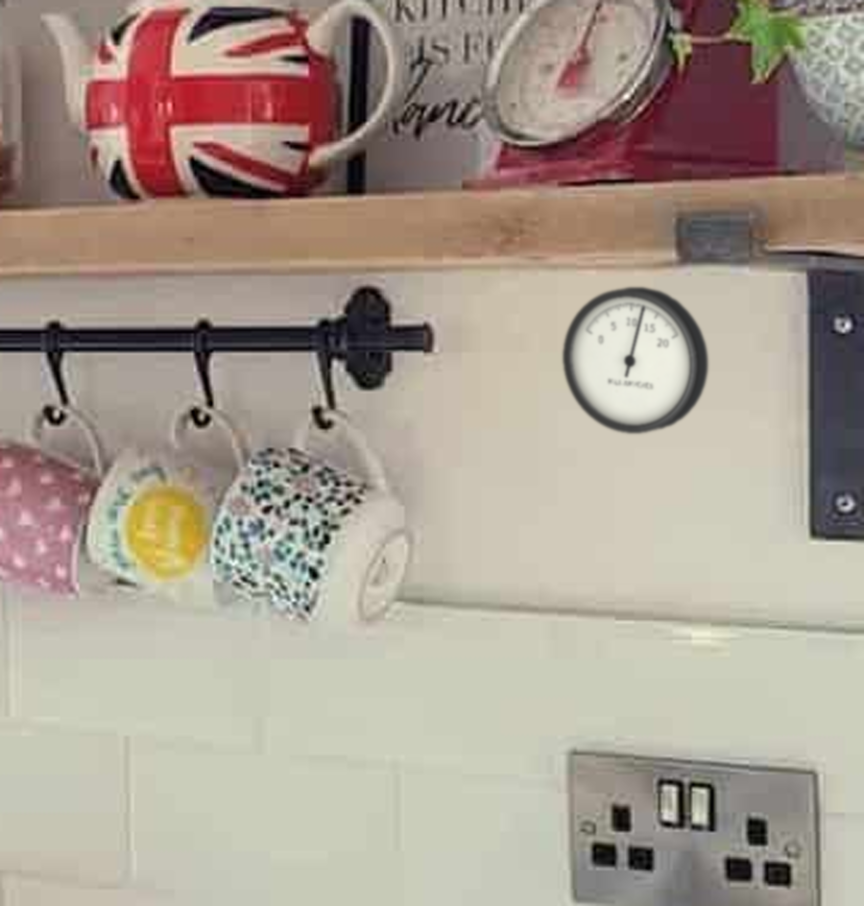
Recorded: 12.5 (mA)
